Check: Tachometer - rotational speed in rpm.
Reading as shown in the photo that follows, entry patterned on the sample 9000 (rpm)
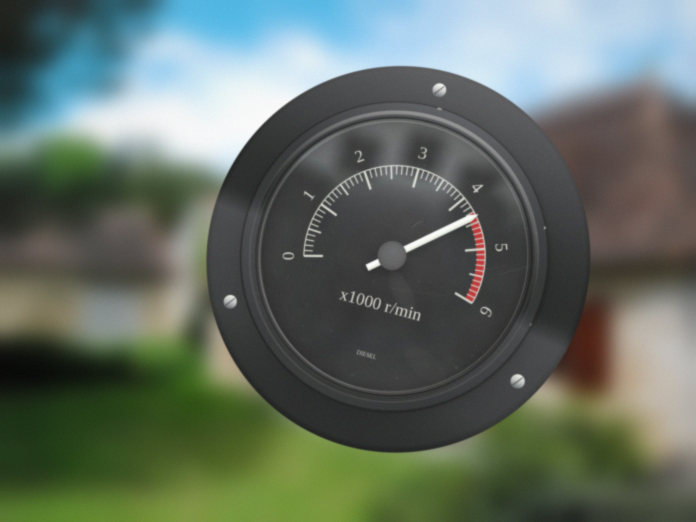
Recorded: 4400 (rpm)
